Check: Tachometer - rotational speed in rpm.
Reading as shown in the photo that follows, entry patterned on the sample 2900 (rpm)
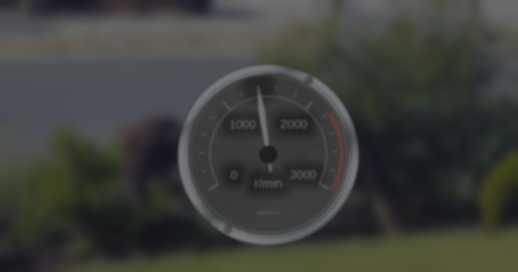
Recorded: 1400 (rpm)
